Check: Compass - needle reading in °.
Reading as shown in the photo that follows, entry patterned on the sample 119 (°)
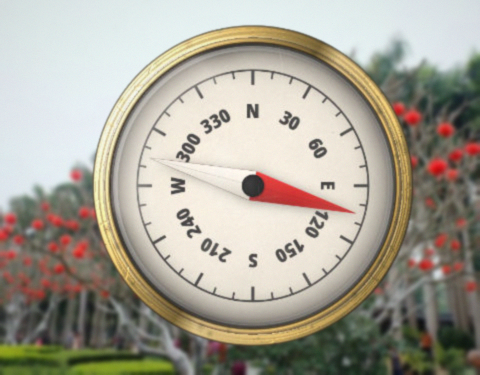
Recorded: 105 (°)
